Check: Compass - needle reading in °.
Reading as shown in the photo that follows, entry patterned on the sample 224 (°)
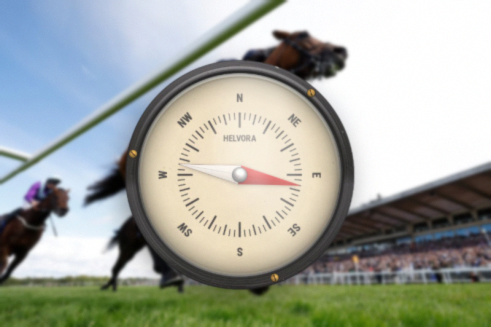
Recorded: 100 (°)
